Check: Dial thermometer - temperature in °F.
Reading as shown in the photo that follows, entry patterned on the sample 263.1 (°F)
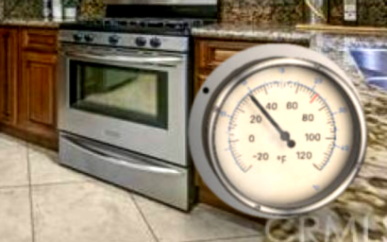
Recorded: 30 (°F)
